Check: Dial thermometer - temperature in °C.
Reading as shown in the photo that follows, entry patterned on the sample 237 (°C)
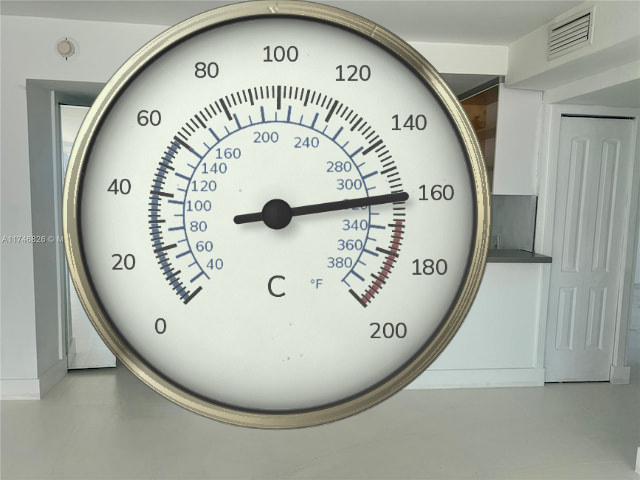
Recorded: 160 (°C)
